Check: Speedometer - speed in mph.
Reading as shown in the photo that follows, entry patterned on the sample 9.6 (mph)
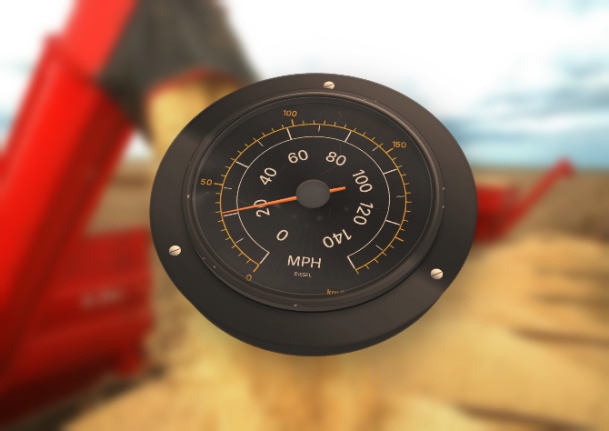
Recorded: 20 (mph)
